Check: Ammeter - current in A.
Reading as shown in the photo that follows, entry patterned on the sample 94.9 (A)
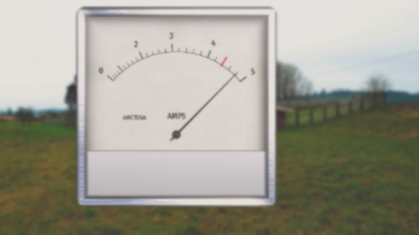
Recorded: 4.8 (A)
